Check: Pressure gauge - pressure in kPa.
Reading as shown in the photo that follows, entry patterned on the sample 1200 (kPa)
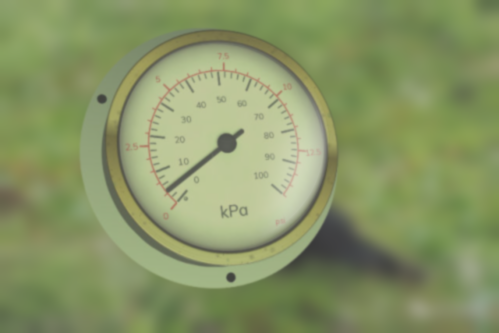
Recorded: 4 (kPa)
